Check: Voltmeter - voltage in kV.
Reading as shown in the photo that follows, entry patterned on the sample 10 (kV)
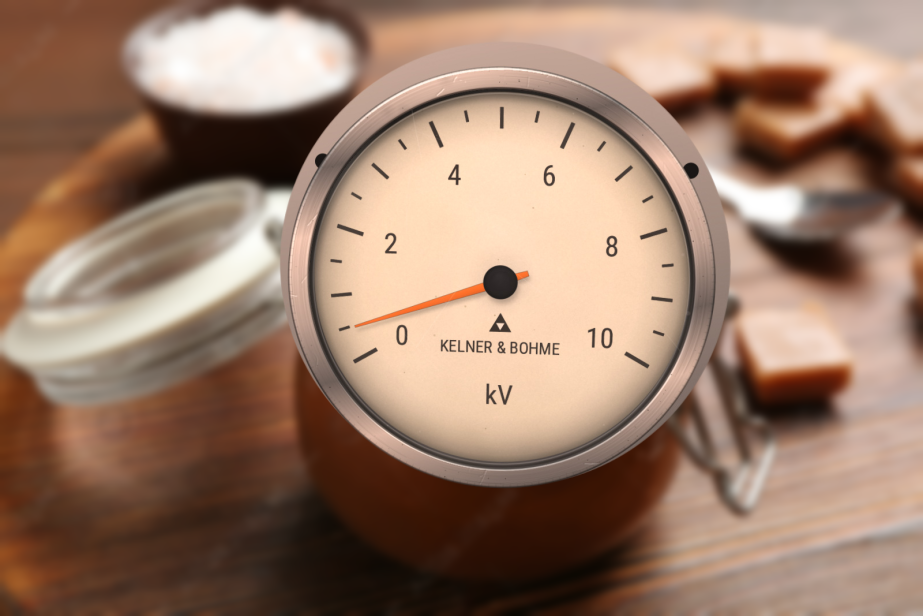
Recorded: 0.5 (kV)
